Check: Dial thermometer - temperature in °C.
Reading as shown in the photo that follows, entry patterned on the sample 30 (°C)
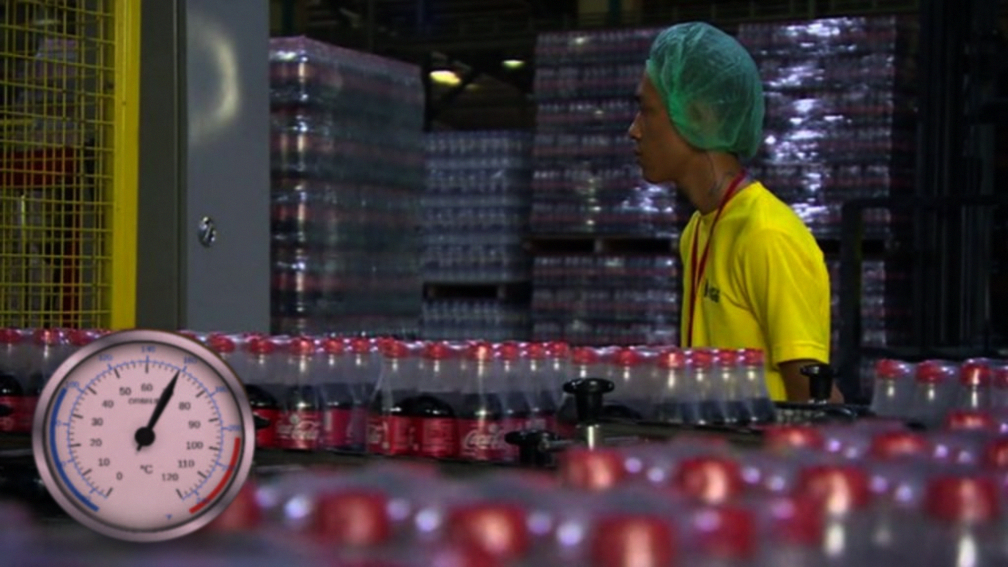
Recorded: 70 (°C)
